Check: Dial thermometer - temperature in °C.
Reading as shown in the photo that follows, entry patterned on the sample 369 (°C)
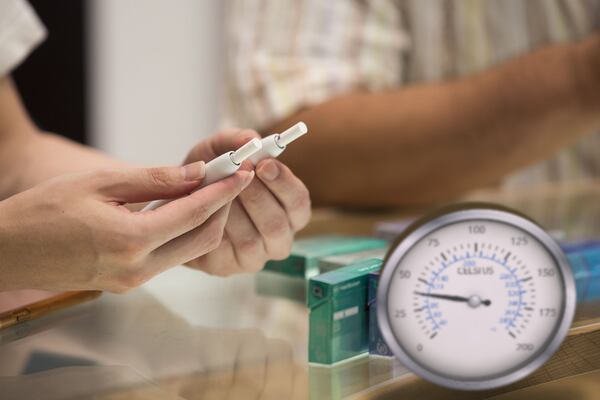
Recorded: 40 (°C)
